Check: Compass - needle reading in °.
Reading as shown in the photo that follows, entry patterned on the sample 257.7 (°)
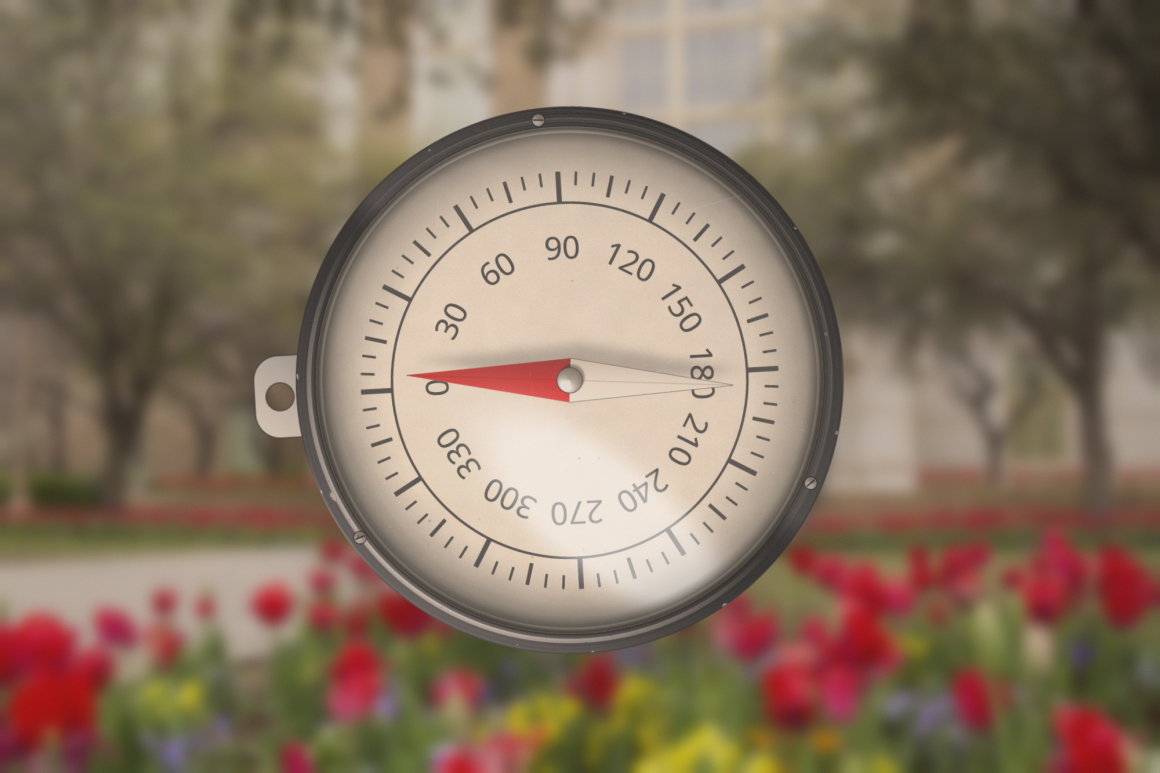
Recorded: 5 (°)
